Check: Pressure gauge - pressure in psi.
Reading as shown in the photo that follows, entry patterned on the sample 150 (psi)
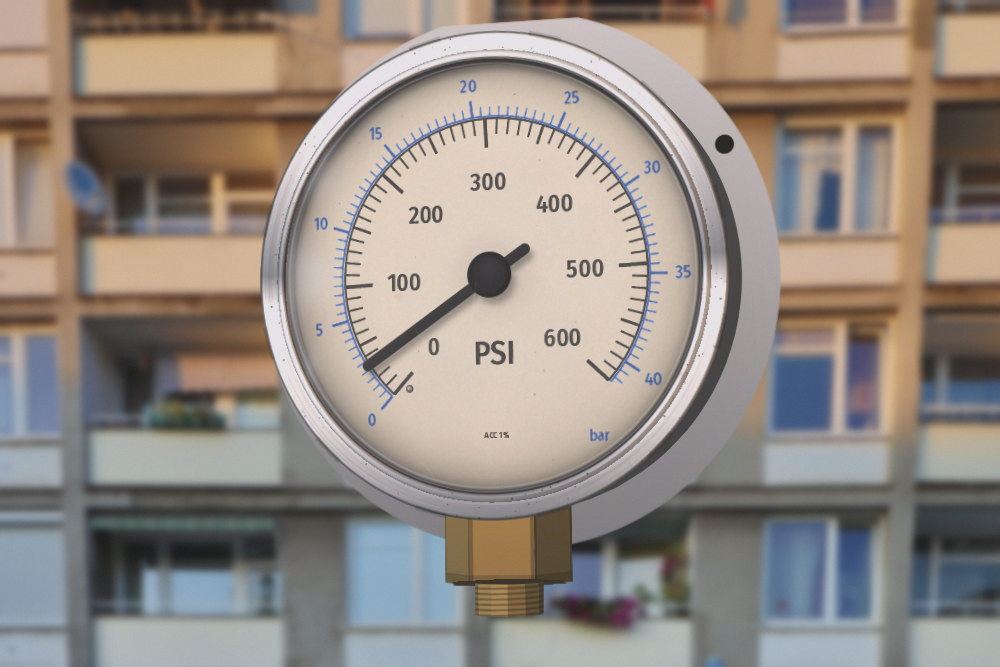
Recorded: 30 (psi)
